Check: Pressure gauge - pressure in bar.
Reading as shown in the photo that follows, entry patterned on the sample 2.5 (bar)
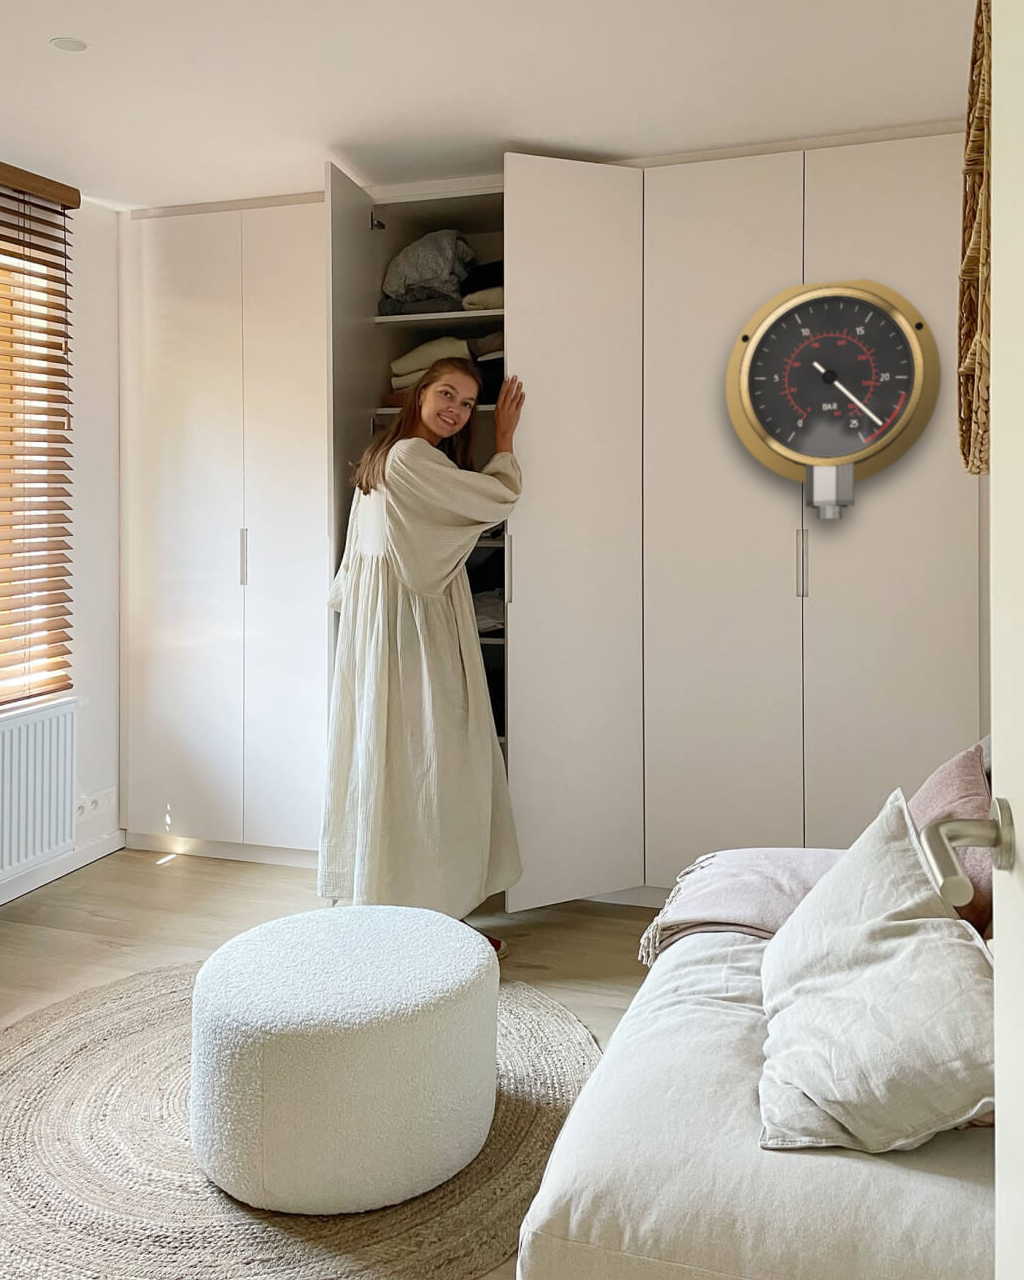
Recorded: 23.5 (bar)
